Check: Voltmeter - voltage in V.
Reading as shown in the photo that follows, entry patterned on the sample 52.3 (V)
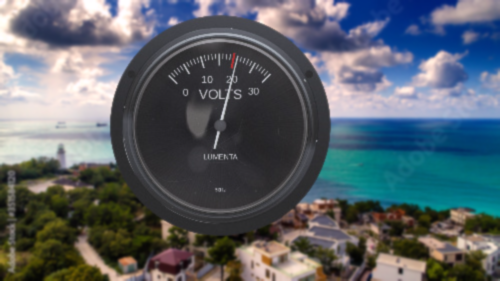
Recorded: 20 (V)
